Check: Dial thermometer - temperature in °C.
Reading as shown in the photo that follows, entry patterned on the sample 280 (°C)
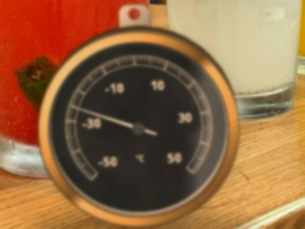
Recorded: -25 (°C)
